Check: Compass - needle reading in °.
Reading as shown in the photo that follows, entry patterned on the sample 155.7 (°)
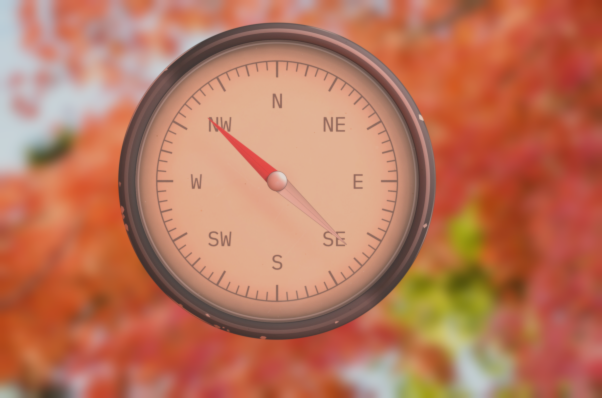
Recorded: 312.5 (°)
